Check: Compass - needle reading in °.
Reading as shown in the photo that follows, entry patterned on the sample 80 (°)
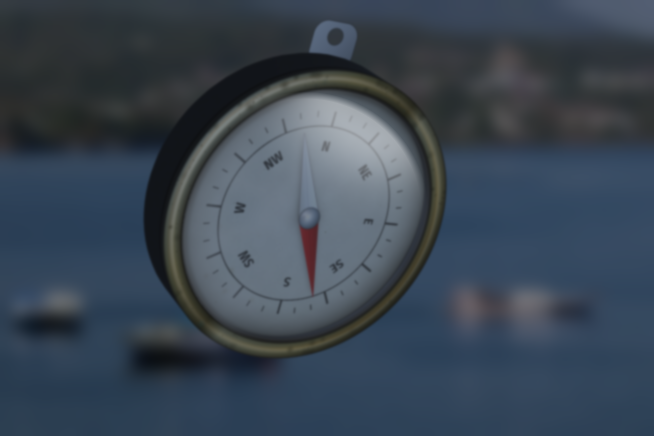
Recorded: 160 (°)
